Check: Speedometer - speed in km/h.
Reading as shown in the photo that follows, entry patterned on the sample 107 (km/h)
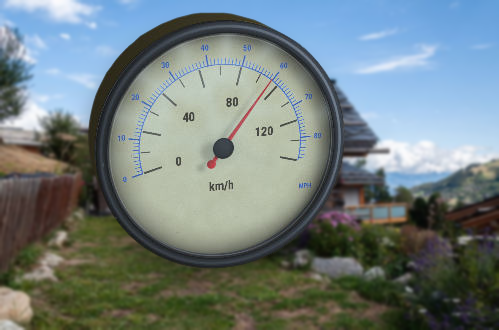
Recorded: 95 (km/h)
